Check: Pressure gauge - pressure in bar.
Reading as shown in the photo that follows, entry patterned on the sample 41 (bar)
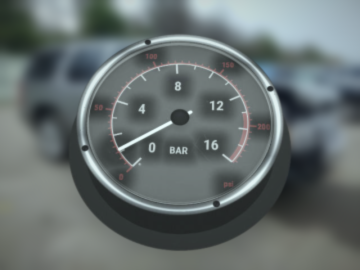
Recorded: 1 (bar)
